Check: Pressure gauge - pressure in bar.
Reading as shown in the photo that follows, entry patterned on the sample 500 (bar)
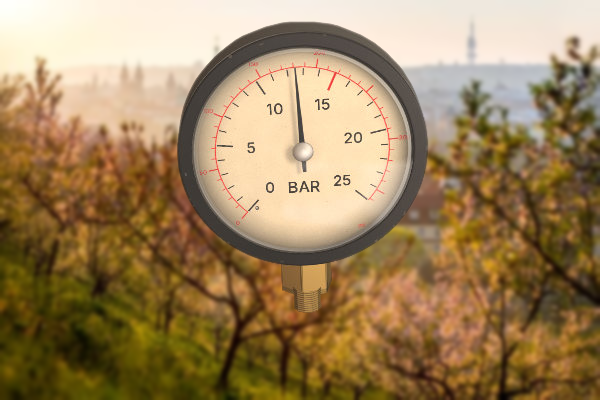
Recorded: 12.5 (bar)
